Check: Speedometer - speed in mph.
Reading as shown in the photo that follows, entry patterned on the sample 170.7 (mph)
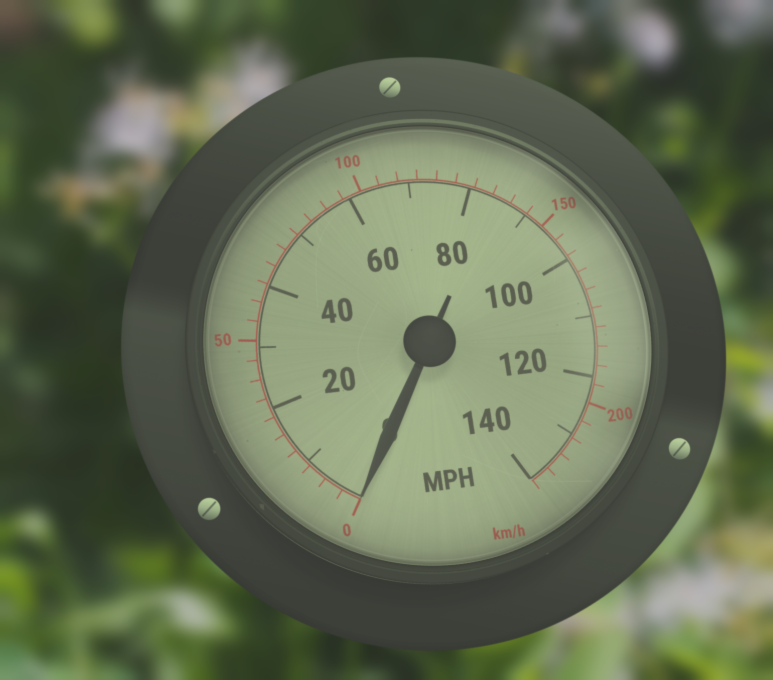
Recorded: 0 (mph)
